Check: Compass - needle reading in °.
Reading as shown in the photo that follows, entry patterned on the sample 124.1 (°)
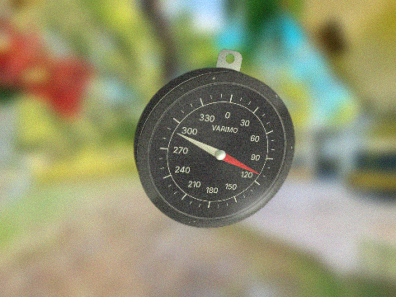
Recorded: 110 (°)
